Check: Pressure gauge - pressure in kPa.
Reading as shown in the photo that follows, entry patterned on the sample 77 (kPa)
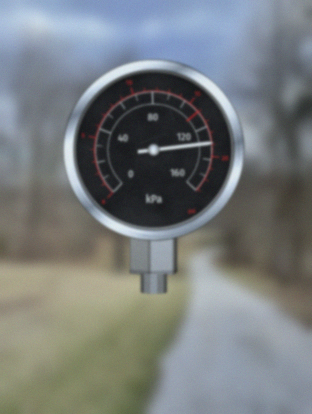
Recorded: 130 (kPa)
